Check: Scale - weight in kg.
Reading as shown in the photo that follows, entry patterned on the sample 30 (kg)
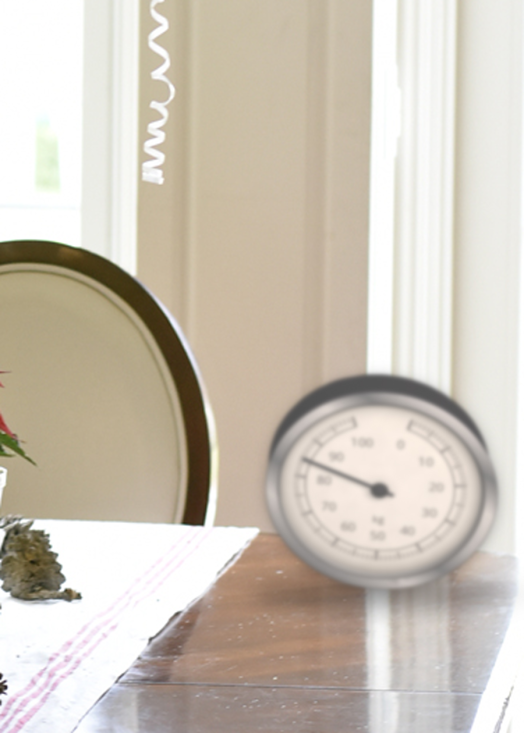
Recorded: 85 (kg)
